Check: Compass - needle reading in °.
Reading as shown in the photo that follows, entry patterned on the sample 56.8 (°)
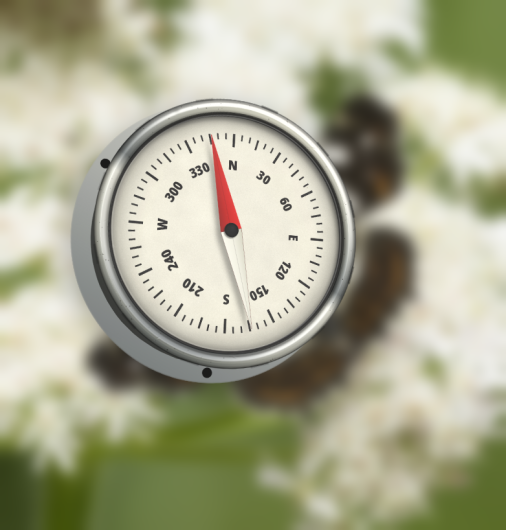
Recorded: 345 (°)
